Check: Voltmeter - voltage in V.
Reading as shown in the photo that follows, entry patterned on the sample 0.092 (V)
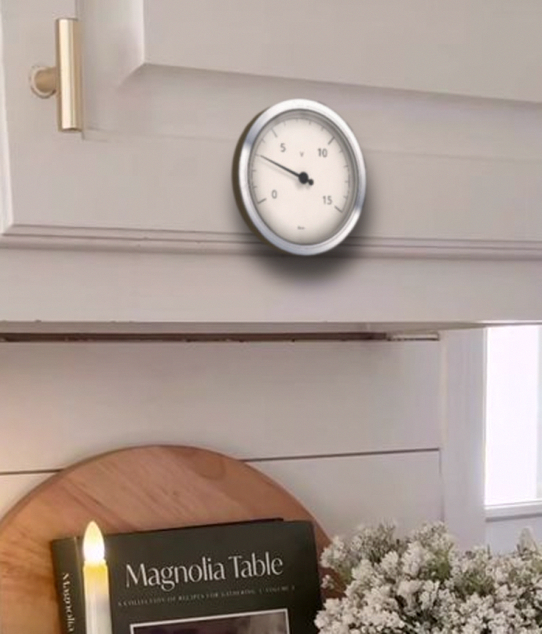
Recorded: 3 (V)
